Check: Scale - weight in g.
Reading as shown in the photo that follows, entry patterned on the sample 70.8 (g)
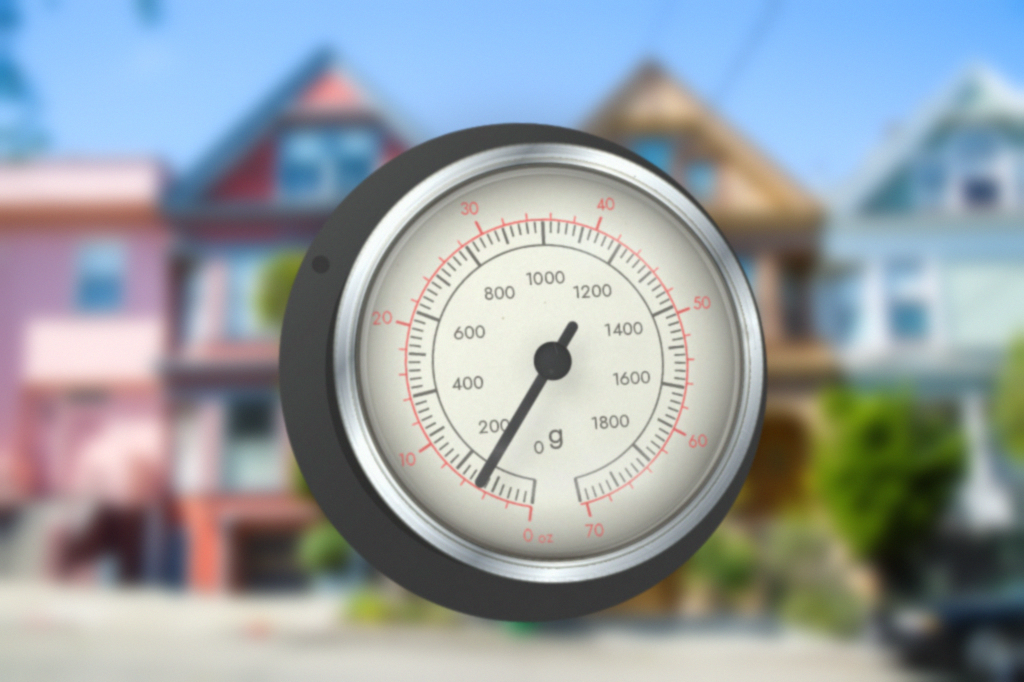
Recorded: 140 (g)
